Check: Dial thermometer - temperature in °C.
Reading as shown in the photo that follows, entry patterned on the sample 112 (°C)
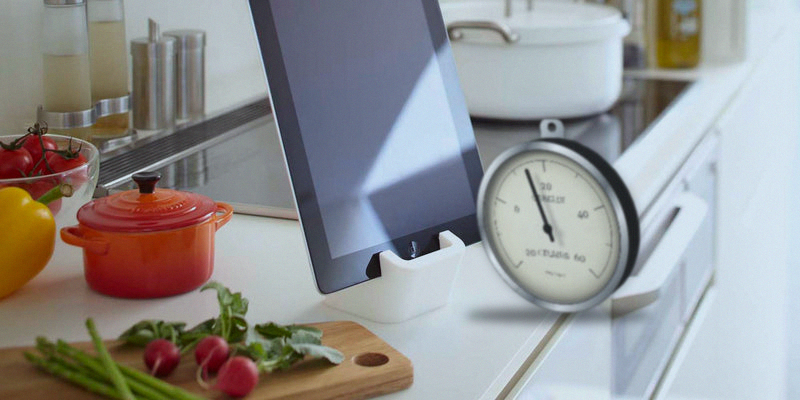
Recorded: 15 (°C)
